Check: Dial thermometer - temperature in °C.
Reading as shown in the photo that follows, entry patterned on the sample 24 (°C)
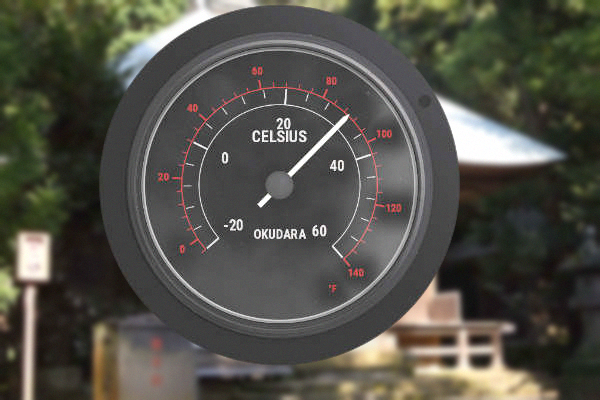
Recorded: 32 (°C)
